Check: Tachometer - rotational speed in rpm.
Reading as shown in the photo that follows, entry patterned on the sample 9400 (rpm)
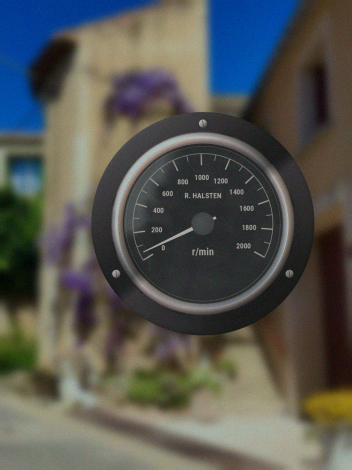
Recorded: 50 (rpm)
